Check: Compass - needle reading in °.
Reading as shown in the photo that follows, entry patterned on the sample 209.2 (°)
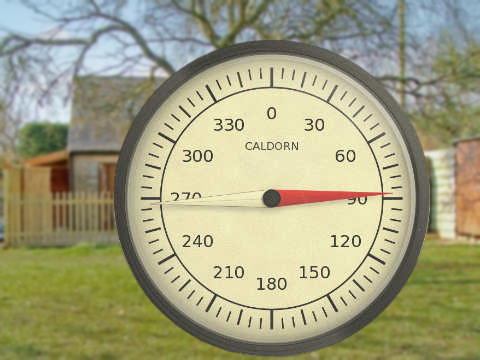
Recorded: 87.5 (°)
